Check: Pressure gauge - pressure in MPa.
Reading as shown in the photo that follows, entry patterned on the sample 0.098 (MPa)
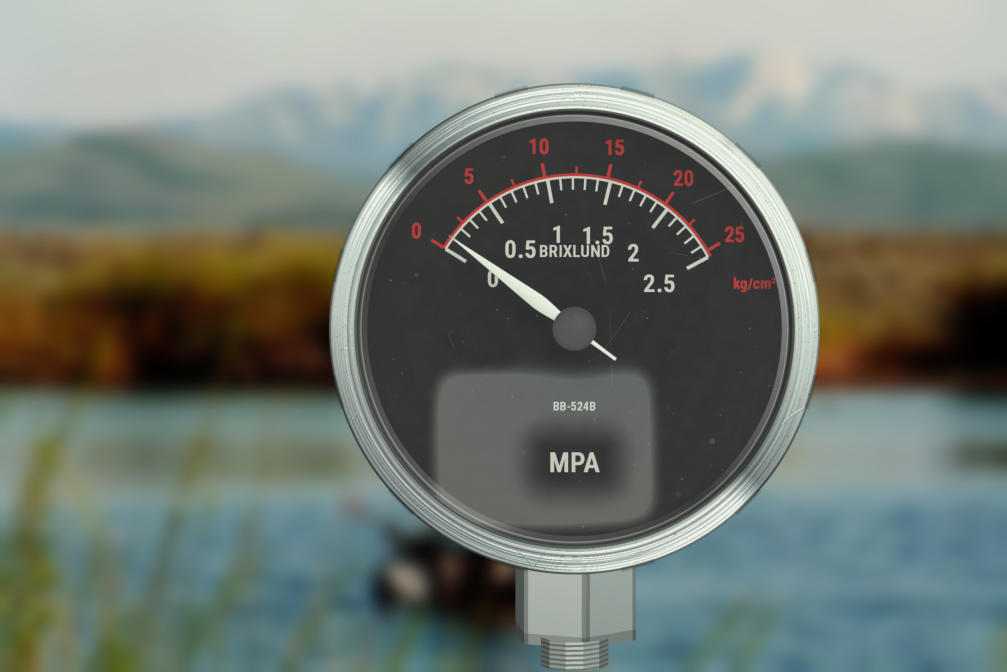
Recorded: 0.1 (MPa)
